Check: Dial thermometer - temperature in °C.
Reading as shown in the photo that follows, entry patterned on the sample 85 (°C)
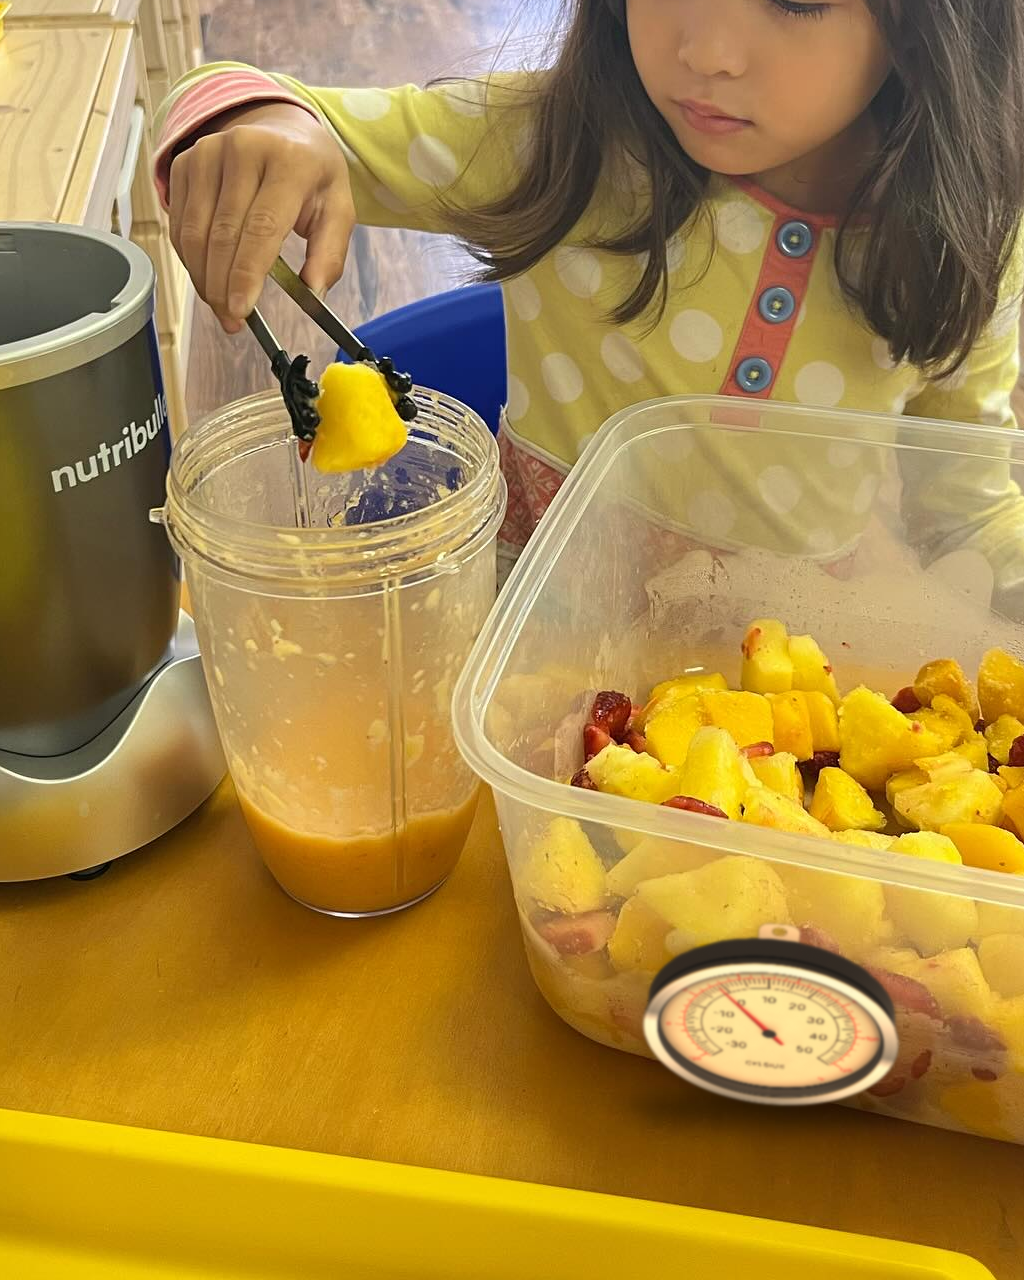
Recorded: 0 (°C)
